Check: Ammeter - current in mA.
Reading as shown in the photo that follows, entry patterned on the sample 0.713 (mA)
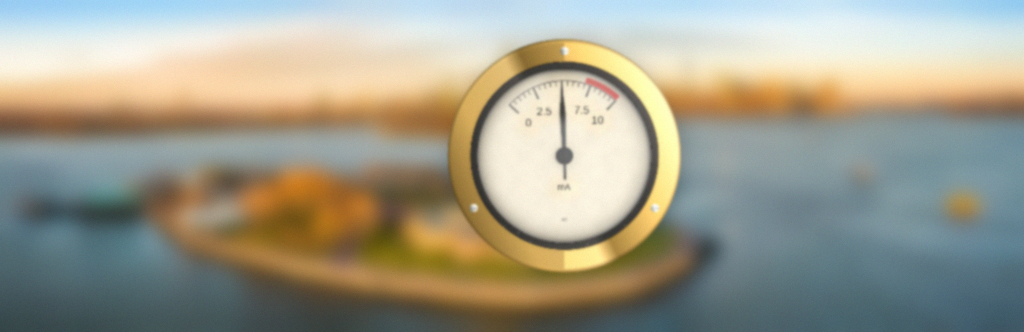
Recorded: 5 (mA)
